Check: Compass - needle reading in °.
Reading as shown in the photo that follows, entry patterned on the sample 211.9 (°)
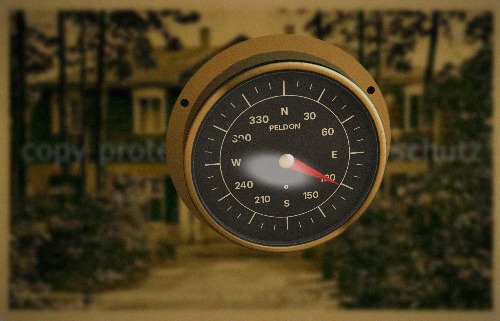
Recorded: 120 (°)
